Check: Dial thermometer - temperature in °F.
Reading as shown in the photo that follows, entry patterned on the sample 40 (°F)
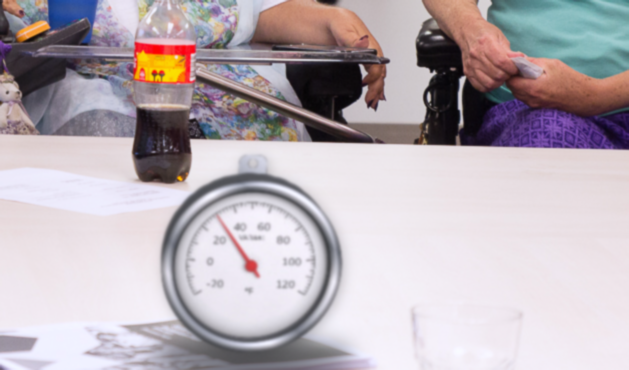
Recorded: 30 (°F)
